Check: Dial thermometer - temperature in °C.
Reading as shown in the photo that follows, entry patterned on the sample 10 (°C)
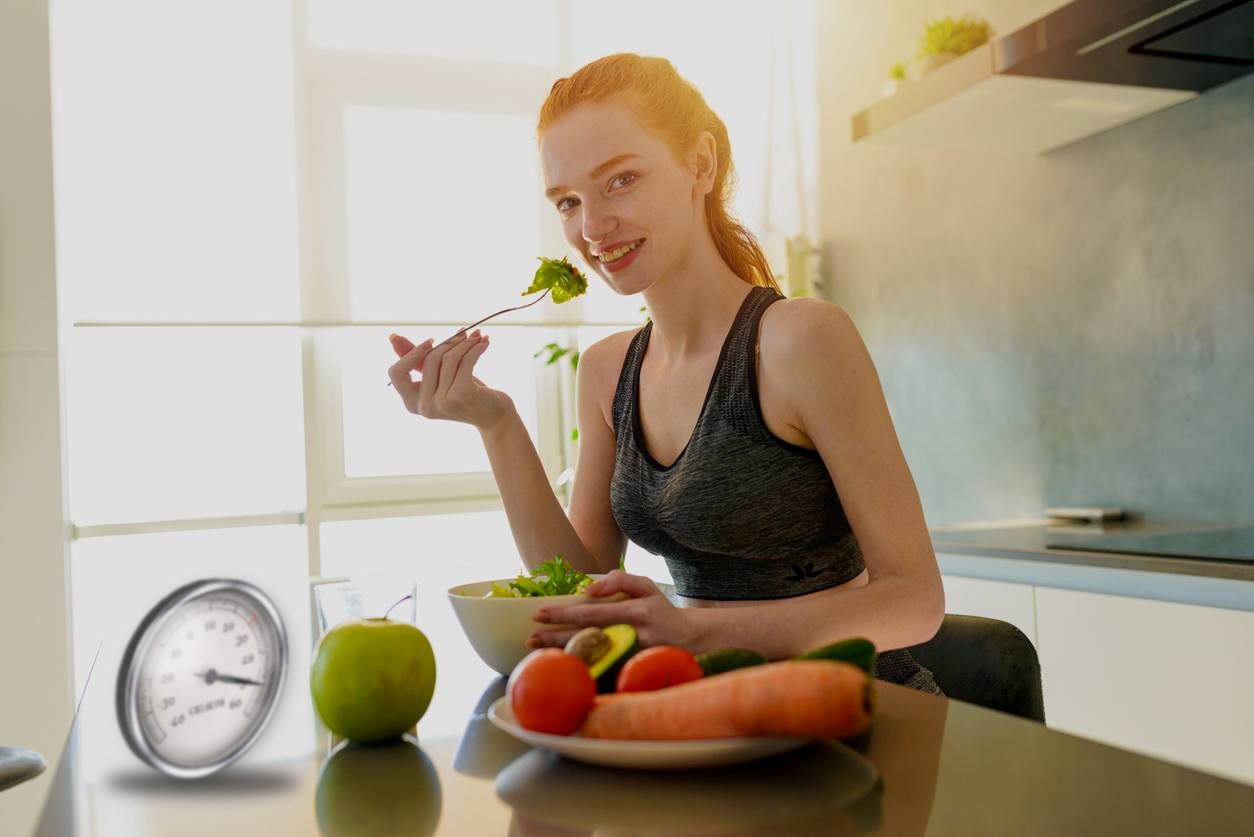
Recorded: 50 (°C)
